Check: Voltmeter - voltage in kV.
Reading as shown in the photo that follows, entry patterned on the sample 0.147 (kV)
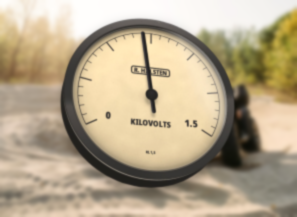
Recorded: 0.7 (kV)
